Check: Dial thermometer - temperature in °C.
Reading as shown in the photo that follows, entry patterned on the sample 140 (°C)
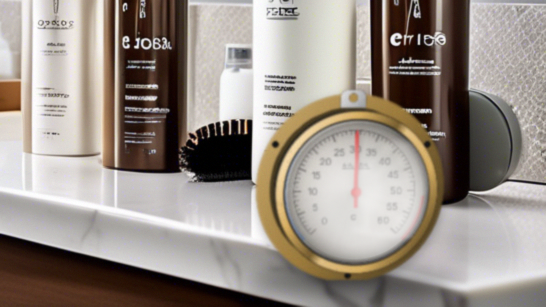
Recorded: 30 (°C)
